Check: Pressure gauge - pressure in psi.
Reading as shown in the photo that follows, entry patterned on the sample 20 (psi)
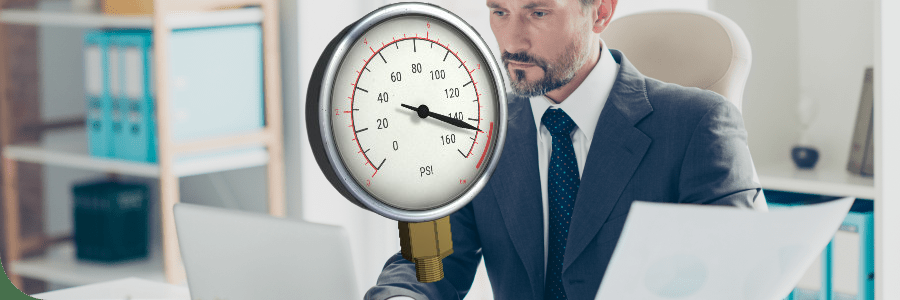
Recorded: 145 (psi)
